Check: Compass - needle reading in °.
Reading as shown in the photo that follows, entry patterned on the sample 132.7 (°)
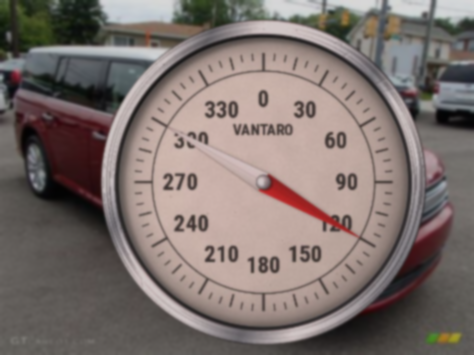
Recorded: 120 (°)
